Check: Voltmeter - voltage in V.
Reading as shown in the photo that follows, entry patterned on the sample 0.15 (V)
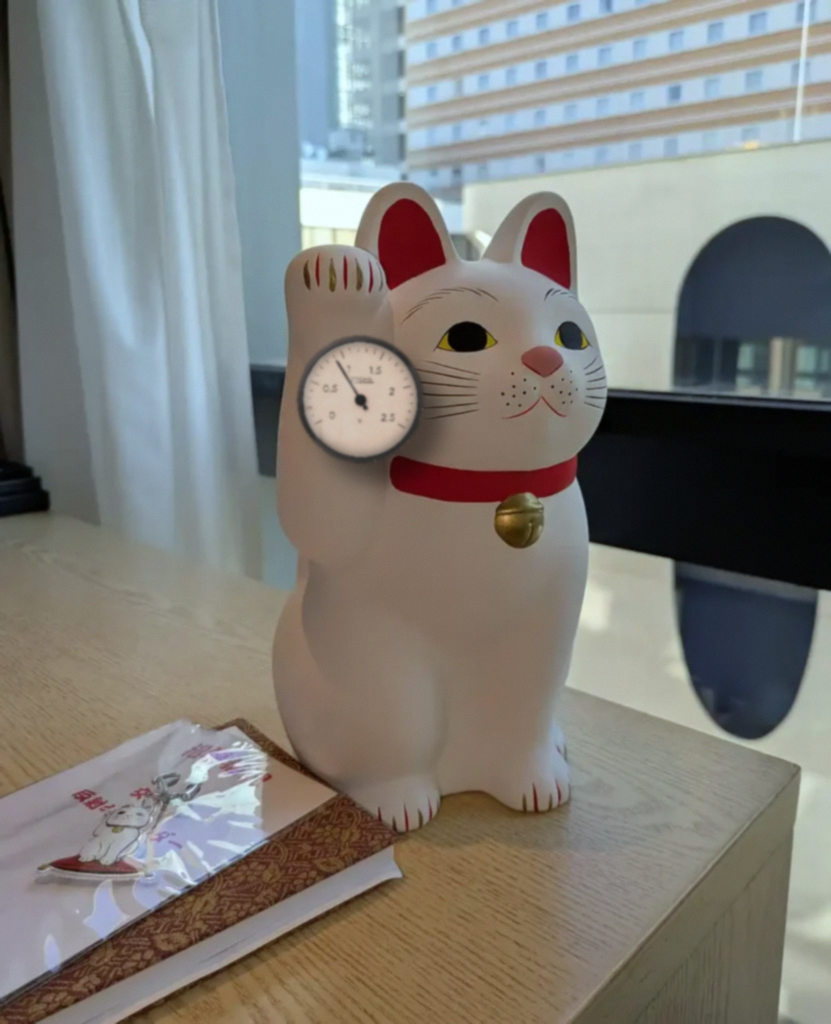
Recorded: 0.9 (V)
